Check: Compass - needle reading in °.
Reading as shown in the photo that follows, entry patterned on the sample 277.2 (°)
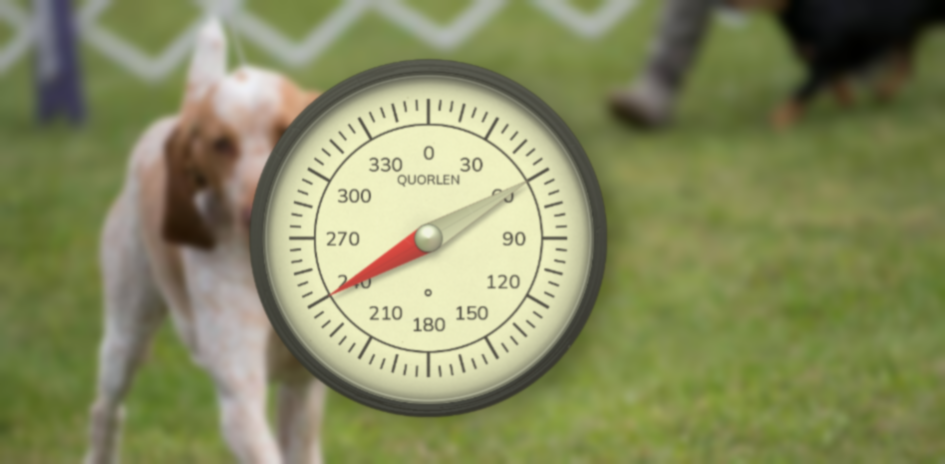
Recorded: 240 (°)
